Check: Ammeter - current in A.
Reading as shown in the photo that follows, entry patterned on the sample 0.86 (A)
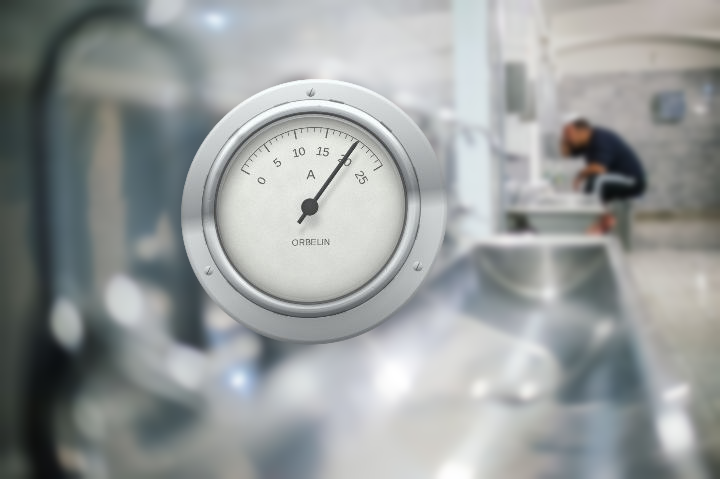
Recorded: 20 (A)
